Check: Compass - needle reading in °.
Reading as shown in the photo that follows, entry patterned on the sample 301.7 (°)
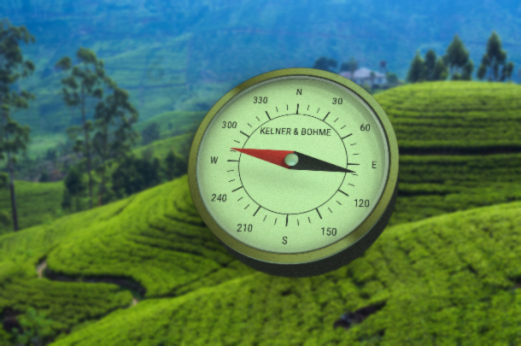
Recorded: 280 (°)
